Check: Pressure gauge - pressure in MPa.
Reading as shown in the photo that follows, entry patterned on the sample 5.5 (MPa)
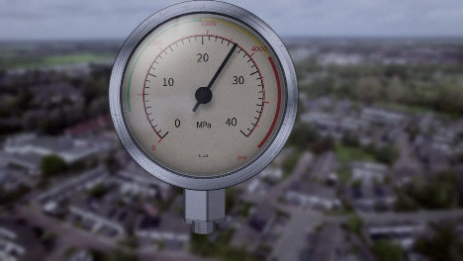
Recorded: 25 (MPa)
